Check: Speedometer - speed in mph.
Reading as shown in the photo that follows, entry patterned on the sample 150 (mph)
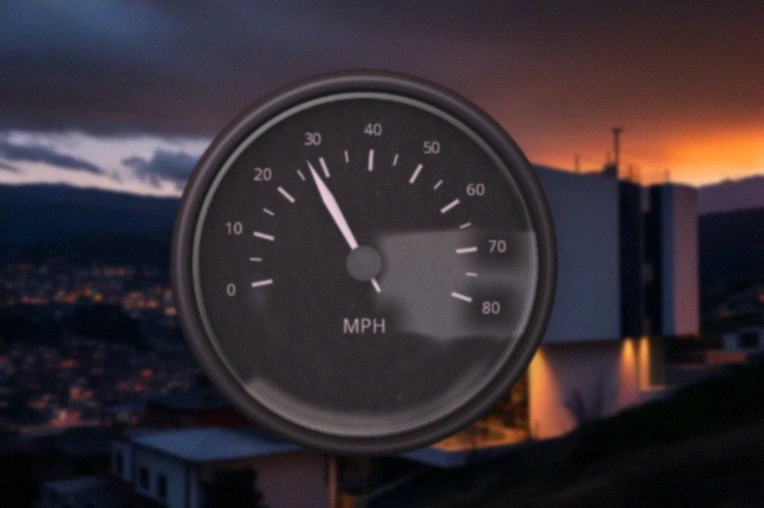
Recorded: 27.5 (mph)
